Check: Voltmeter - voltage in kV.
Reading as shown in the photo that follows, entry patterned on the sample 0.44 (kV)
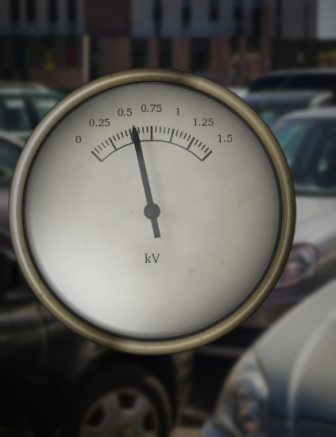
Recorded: 0.55 (kV)
